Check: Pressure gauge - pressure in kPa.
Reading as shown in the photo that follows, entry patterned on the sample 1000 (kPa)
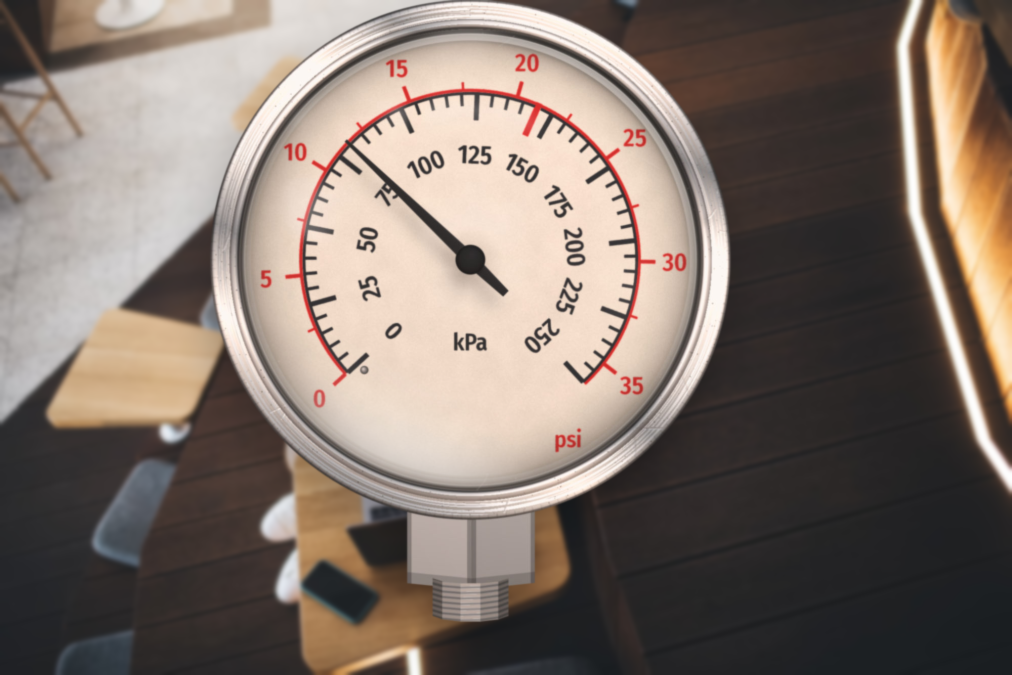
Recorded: 80 (kPa)
